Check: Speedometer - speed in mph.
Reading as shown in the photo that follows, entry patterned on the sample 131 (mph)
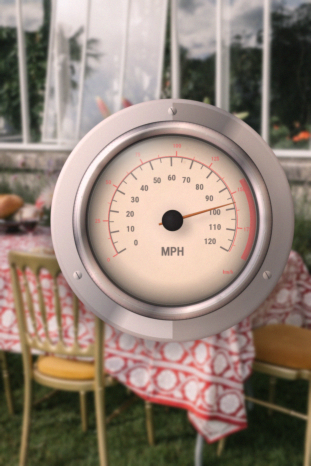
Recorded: 97.5 (mph)
